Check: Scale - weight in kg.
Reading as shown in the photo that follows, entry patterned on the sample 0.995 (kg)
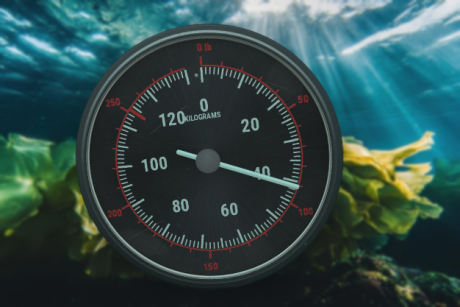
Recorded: 41 (kg)
